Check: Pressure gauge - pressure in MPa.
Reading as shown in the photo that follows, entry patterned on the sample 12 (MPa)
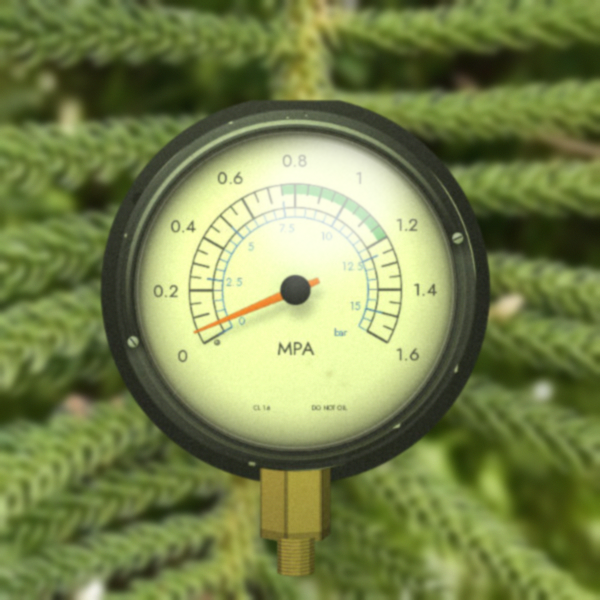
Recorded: 0.05 (MPa)
